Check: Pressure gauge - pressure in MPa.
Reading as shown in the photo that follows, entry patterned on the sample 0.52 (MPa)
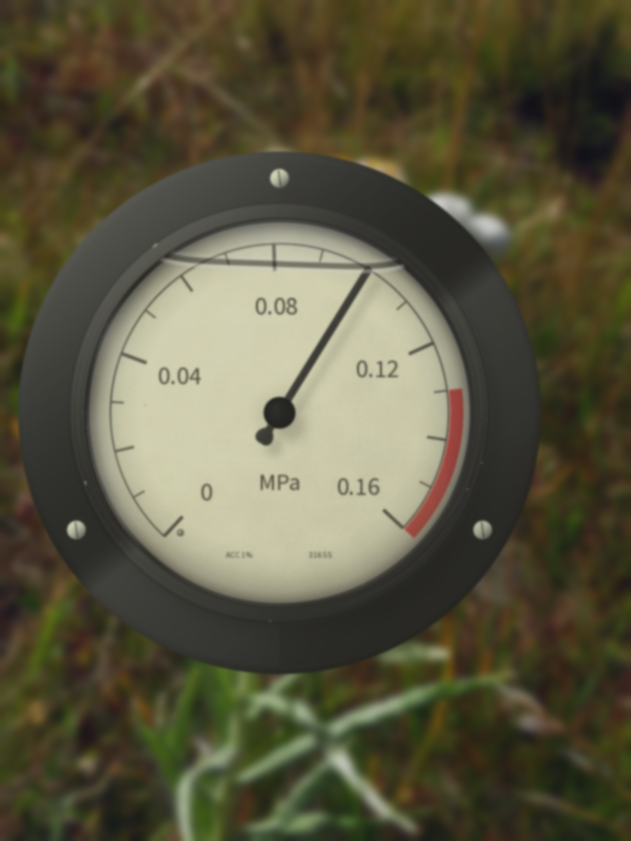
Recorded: 0.1 (MPa)
